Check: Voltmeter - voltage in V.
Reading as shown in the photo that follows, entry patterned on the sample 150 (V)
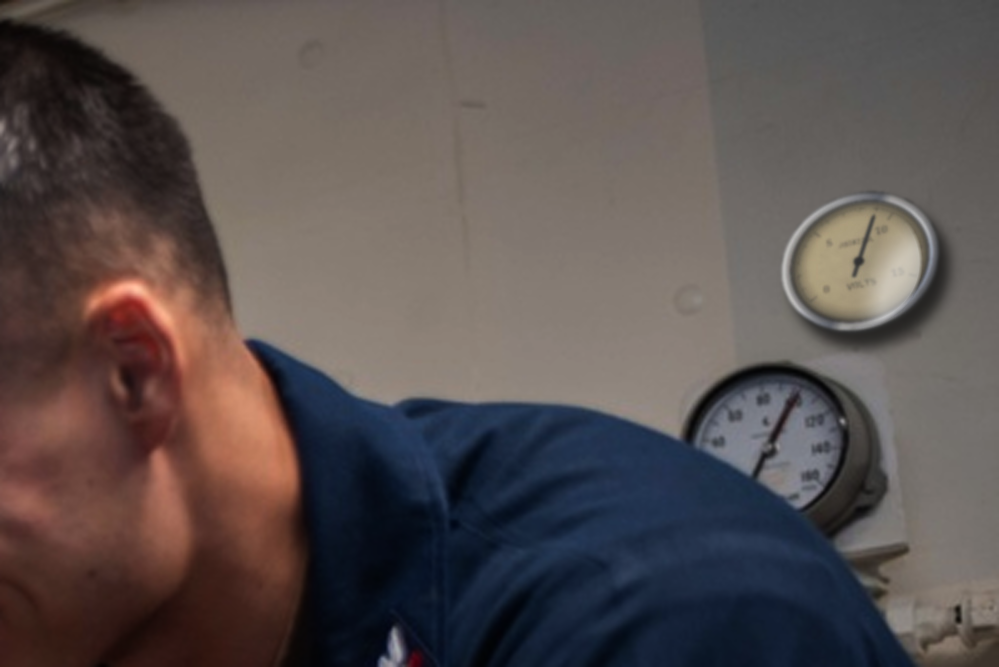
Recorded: 9 (V)
